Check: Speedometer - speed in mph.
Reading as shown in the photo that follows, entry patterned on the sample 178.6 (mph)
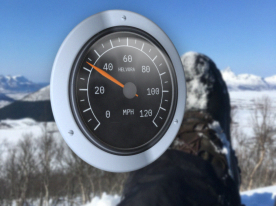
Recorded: 32.5 (mph)
